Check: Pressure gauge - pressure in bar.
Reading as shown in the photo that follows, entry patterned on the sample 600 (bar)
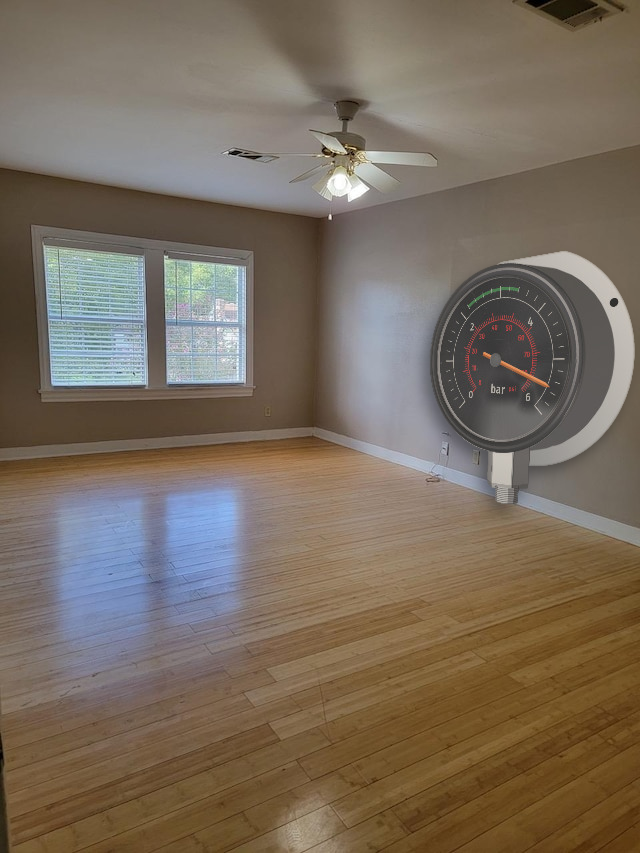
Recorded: 5.5 (bar)
